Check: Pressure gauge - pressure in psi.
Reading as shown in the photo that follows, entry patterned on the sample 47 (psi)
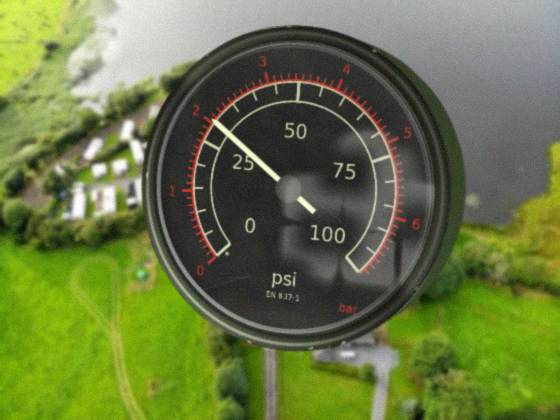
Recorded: 30 (psi)
